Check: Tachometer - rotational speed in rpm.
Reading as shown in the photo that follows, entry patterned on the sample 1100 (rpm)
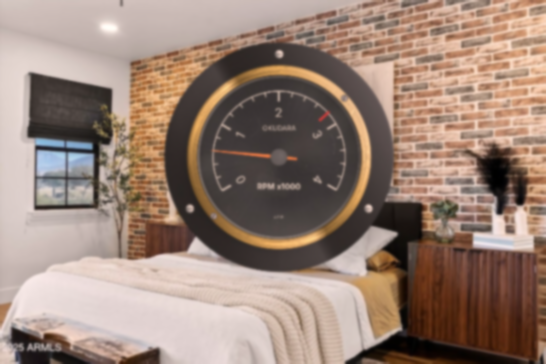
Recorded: 600 (rpm)
